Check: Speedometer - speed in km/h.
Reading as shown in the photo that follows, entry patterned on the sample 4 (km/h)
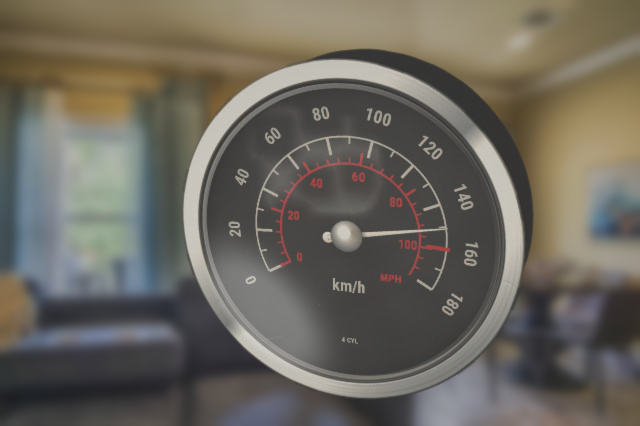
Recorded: 150 (km/h)
